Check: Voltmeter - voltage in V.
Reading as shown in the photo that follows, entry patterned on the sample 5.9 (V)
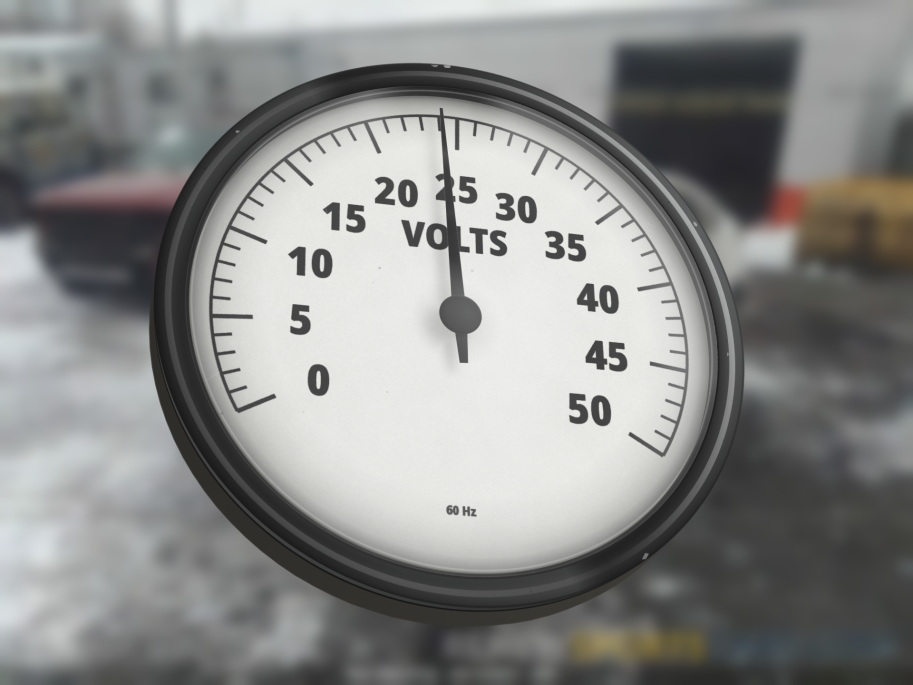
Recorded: 24 (V)
